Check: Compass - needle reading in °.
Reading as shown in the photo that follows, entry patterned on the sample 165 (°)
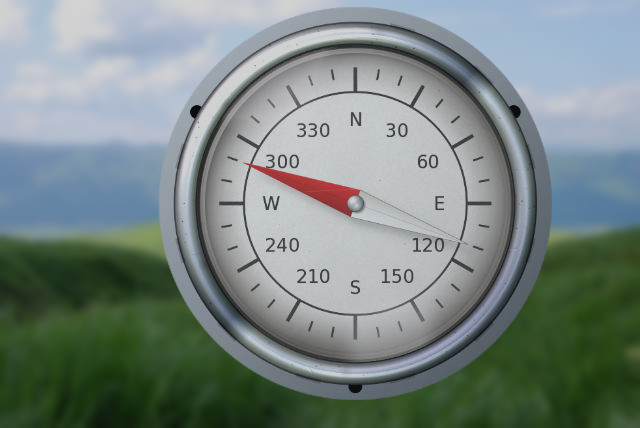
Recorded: 290 (°)
